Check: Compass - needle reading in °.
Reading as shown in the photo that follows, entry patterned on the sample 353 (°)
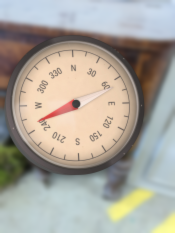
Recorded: 247.5 (°)
